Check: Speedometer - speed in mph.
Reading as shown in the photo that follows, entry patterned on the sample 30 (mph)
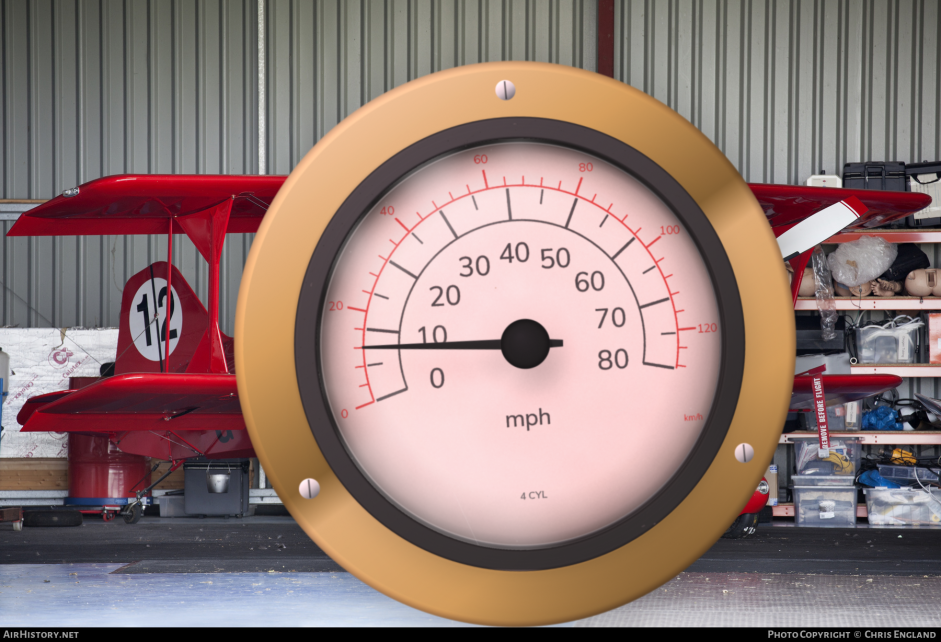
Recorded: 7.5 (mph)
